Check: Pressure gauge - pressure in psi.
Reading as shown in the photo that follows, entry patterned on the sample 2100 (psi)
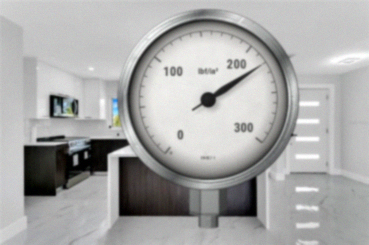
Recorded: 220 (psi)
